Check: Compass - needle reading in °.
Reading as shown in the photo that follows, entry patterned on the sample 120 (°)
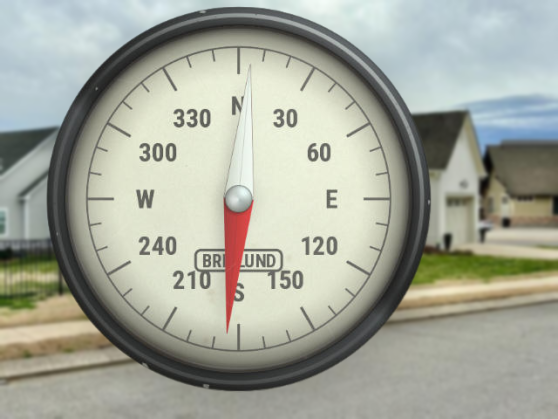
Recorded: 185 (°)
